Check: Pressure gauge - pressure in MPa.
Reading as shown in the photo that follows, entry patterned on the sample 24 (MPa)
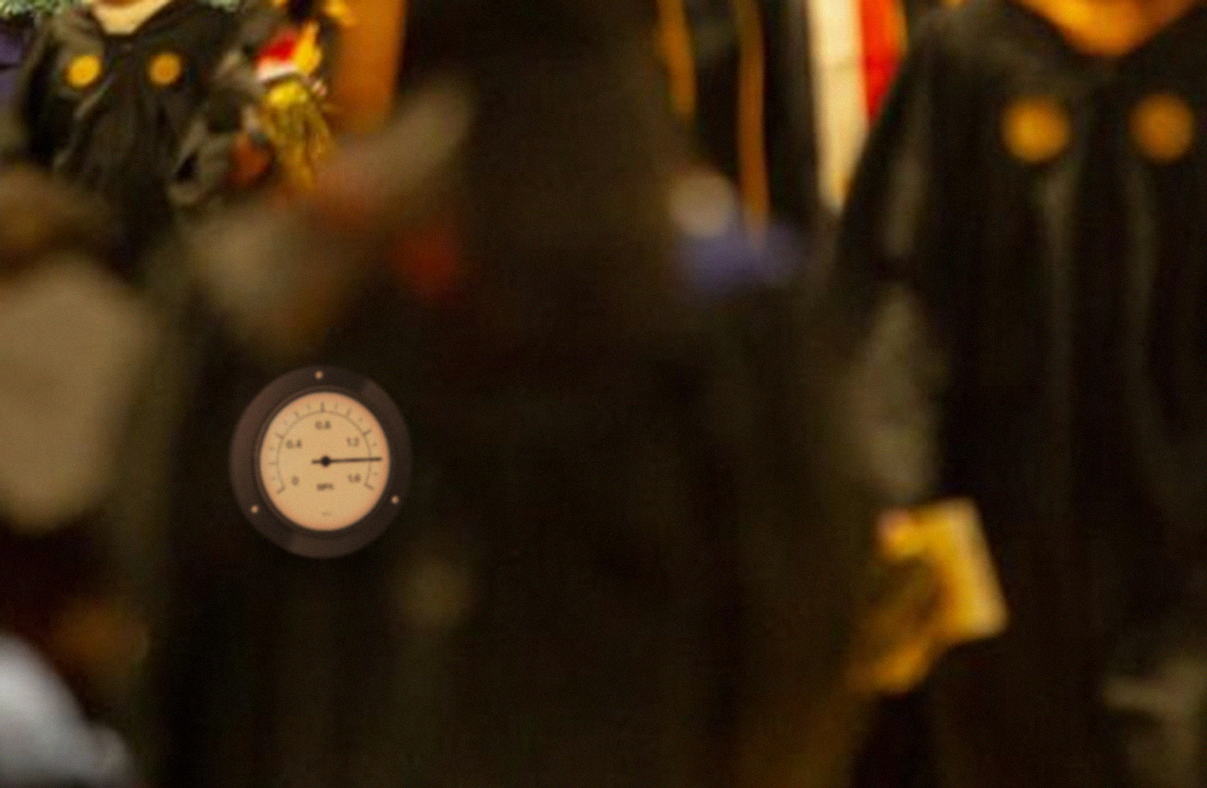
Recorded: 1.4 (MPa)
